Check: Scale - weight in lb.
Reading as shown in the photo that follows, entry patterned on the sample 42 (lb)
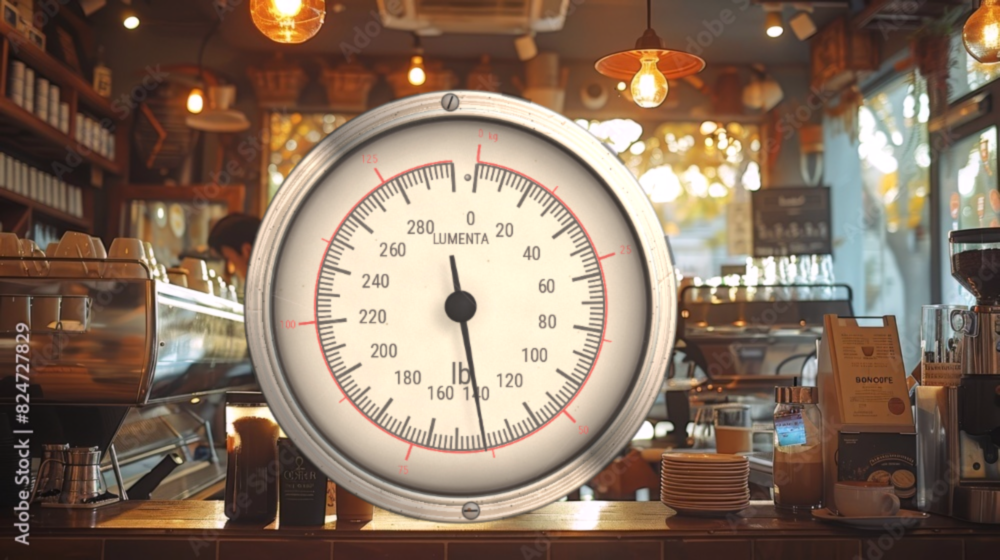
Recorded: 140 (lb)
